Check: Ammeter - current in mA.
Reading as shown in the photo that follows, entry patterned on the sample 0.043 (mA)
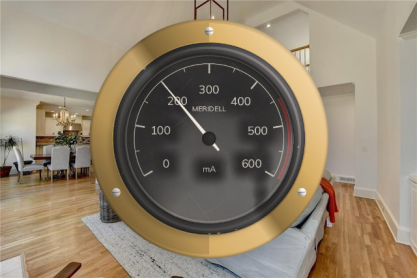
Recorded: 200 (mA)
